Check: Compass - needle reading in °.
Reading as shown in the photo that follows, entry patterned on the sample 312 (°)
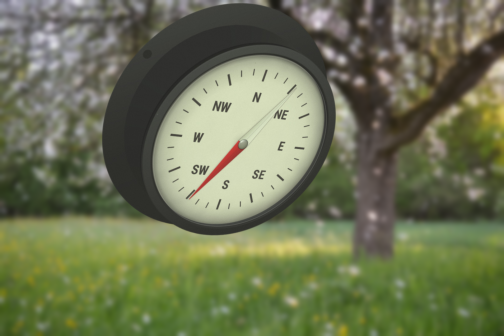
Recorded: 210 (°)
